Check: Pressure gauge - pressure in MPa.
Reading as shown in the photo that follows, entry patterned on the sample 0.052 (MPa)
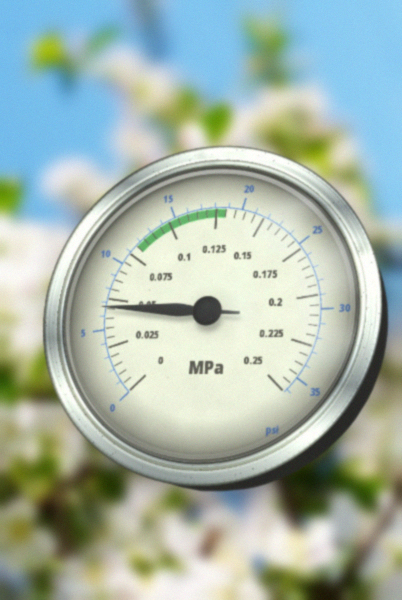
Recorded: 0.045 (MPa)
